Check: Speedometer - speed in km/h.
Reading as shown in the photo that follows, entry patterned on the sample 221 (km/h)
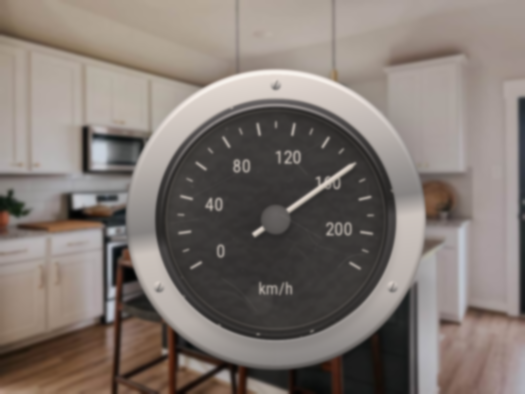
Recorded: 160 (km/h)
